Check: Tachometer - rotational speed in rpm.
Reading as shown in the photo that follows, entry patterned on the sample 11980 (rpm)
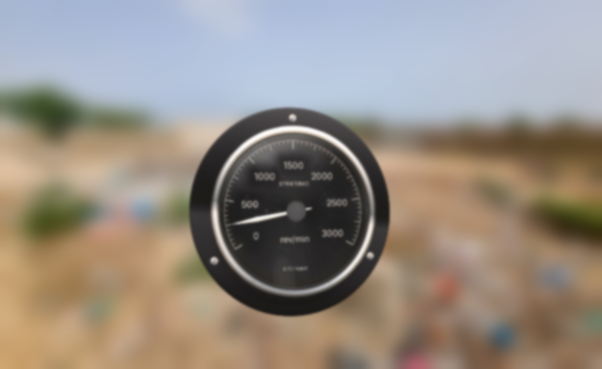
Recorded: 250 (rpm)
